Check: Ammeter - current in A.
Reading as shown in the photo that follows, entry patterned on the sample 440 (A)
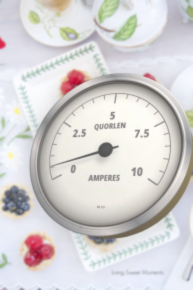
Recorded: 0.5 (A)
